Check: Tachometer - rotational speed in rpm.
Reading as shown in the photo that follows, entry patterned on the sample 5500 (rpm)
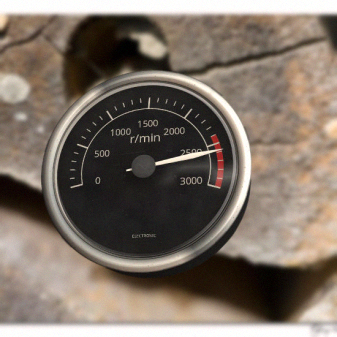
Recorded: 2600 (rpm)
